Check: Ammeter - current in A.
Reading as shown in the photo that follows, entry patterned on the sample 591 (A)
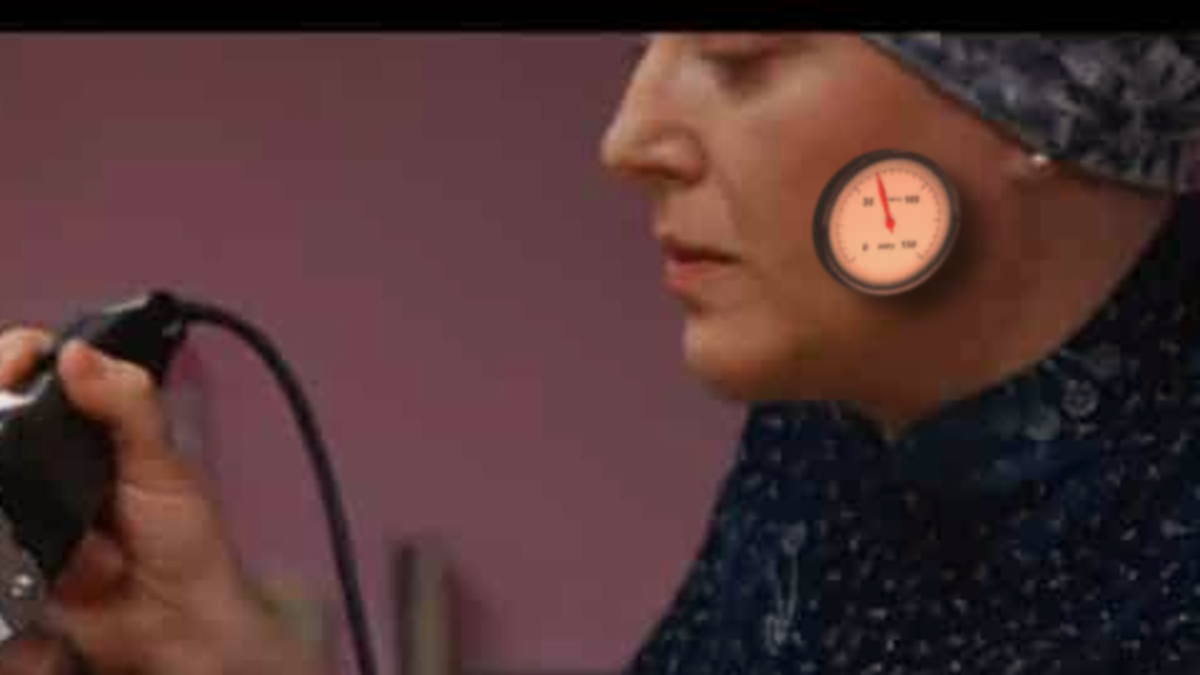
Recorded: 65 (A)
